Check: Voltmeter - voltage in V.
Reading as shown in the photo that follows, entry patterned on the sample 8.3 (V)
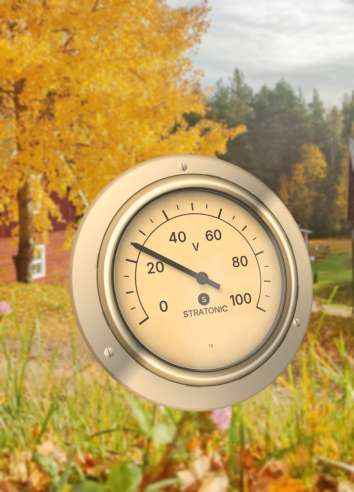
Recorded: 25 (V)
